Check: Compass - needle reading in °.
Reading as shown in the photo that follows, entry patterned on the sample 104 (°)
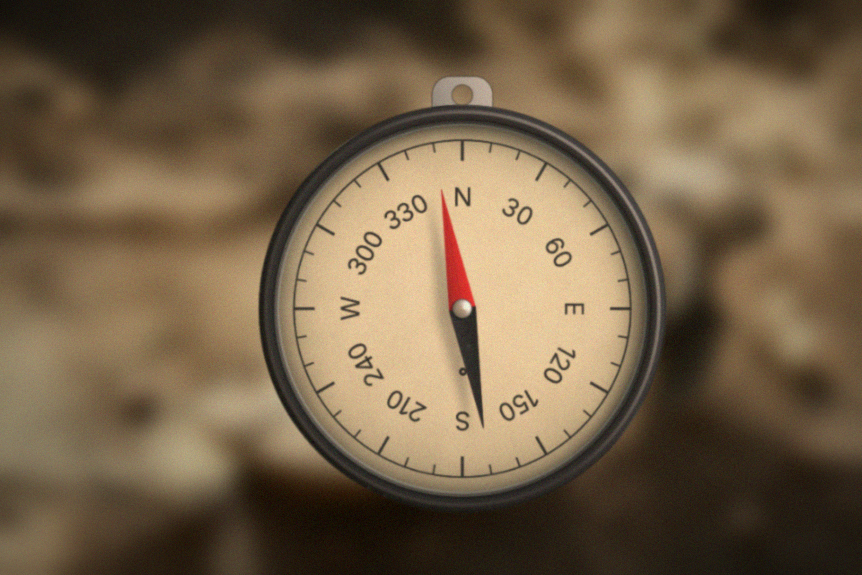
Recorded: 350 (°)
